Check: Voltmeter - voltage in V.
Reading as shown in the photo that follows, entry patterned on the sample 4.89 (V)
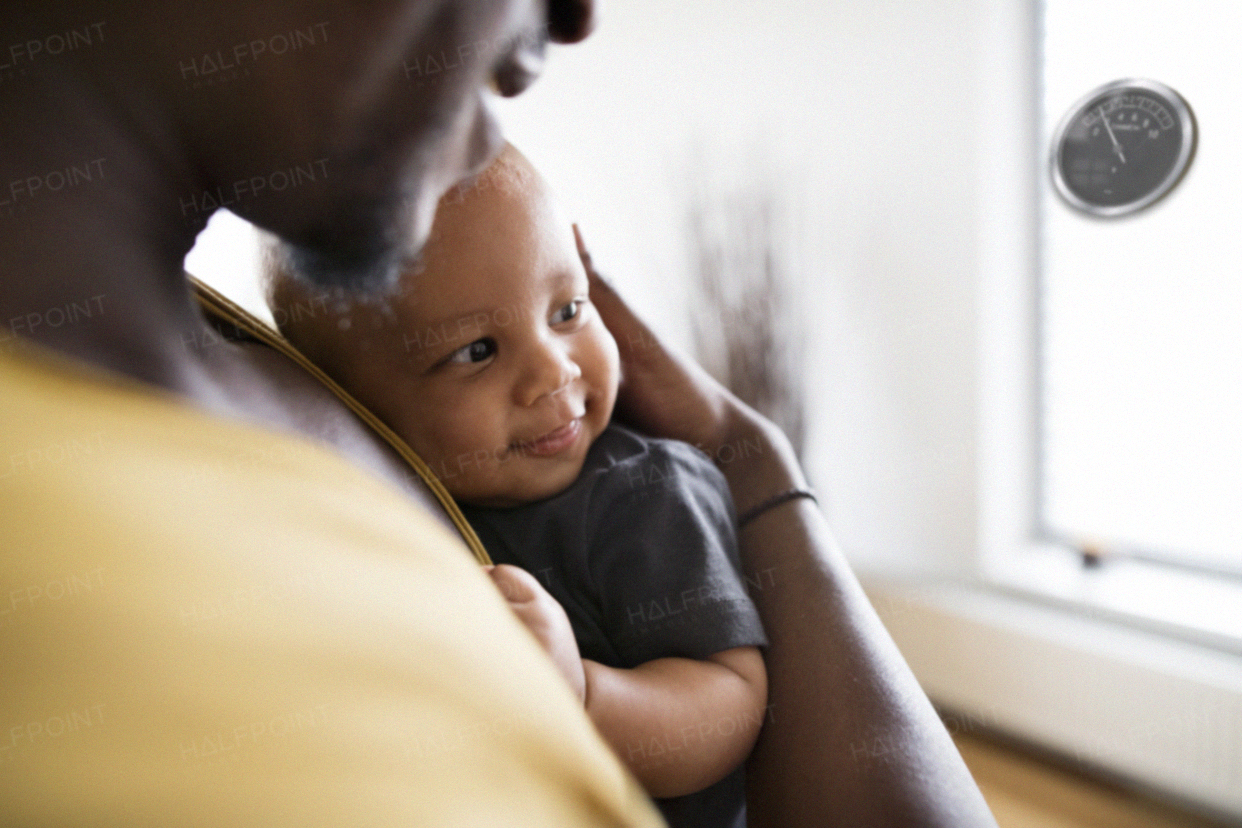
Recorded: 2 (V)
